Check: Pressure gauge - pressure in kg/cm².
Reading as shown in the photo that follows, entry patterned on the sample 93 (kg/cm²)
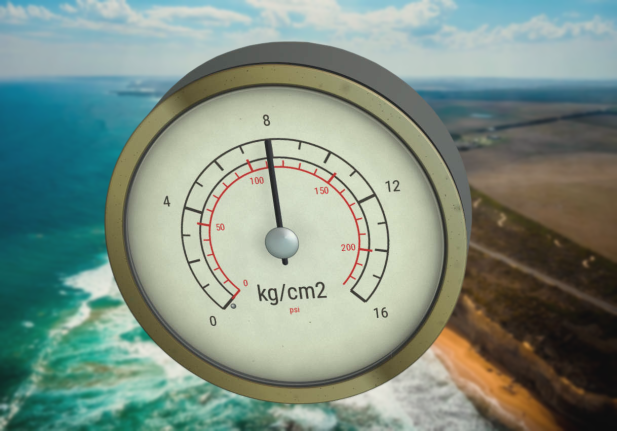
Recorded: 8 (kg/cm²)
